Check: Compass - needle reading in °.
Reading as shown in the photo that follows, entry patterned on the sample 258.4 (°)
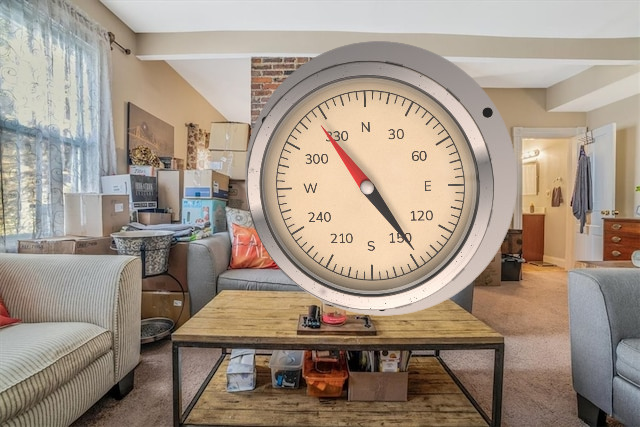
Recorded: 325 (°)
